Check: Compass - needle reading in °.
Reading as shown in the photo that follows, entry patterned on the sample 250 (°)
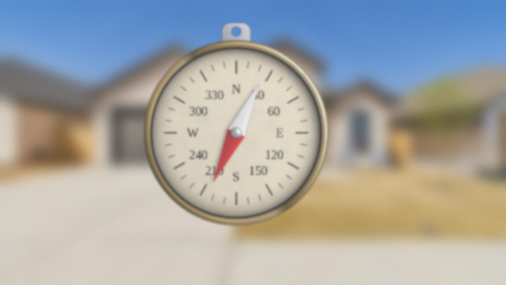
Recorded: 205 (°)
